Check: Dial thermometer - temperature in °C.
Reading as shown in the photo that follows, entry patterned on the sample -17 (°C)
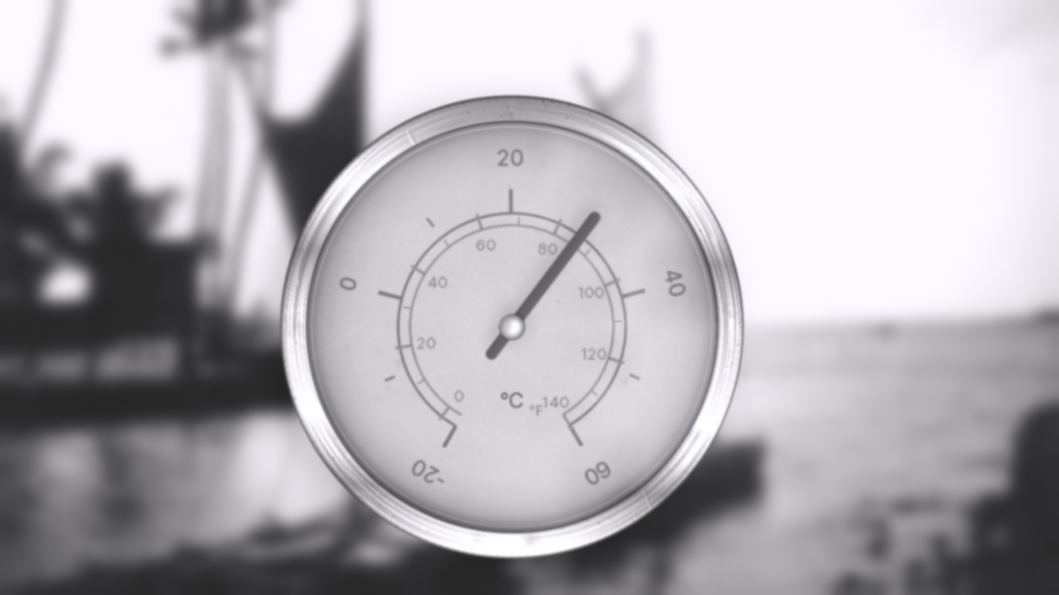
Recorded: 30 (°C)
